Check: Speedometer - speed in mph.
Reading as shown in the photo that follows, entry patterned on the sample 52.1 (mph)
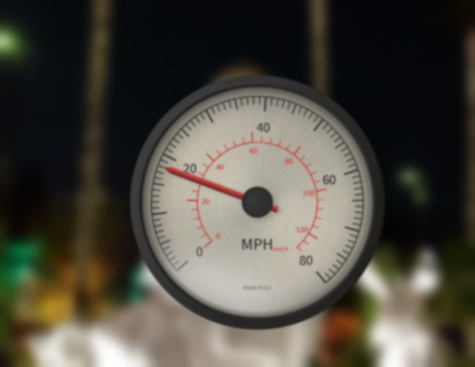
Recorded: 18 (mph)
